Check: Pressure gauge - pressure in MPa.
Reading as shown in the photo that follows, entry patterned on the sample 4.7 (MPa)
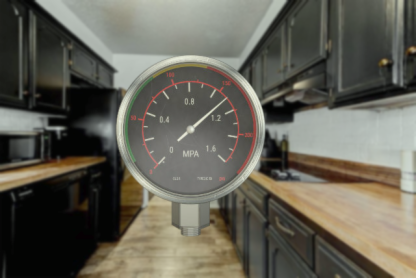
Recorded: 1.1 (MPa)
